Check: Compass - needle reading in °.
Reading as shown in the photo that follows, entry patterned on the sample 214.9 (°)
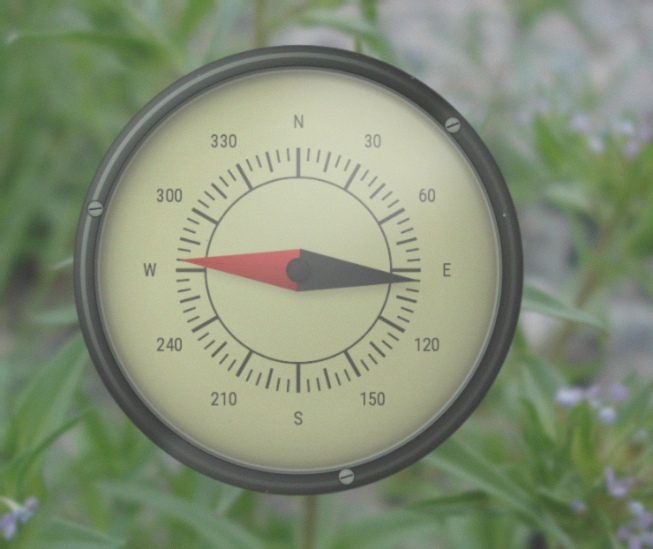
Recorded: 275 (°)
